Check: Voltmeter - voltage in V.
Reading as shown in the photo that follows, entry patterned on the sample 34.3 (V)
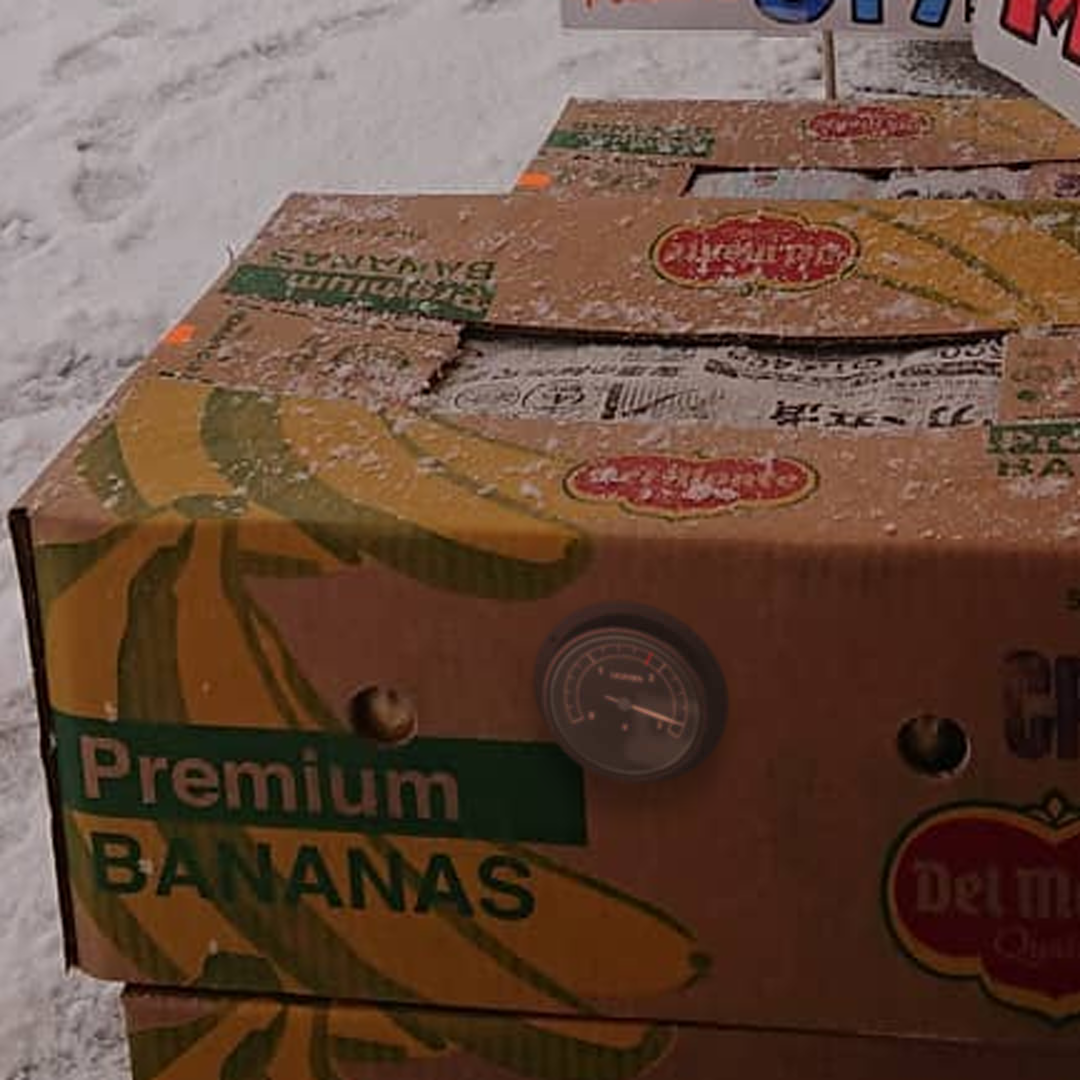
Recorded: 2.8 (V)
